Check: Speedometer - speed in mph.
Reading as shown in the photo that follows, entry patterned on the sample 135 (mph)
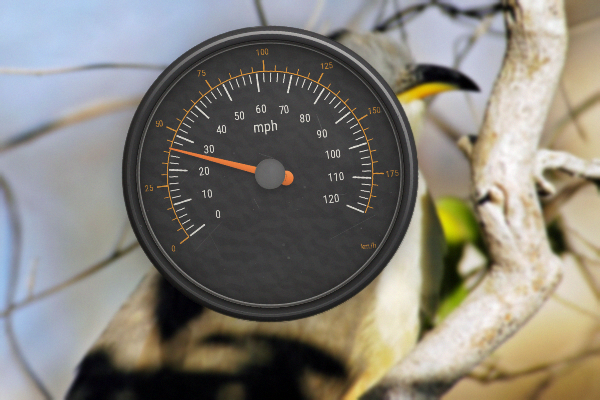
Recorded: 26 (mph)
